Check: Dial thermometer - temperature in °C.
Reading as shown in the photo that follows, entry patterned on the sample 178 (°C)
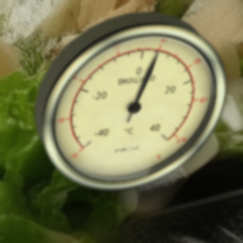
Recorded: 4 (°C)
